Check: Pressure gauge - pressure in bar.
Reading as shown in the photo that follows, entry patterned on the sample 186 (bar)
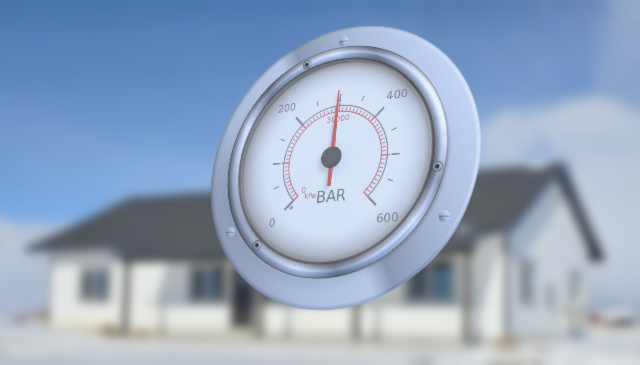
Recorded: 300 (bar)
